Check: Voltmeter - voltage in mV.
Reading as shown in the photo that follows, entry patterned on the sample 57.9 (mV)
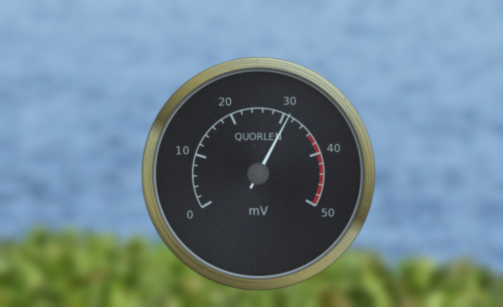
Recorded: 31 (mV)
